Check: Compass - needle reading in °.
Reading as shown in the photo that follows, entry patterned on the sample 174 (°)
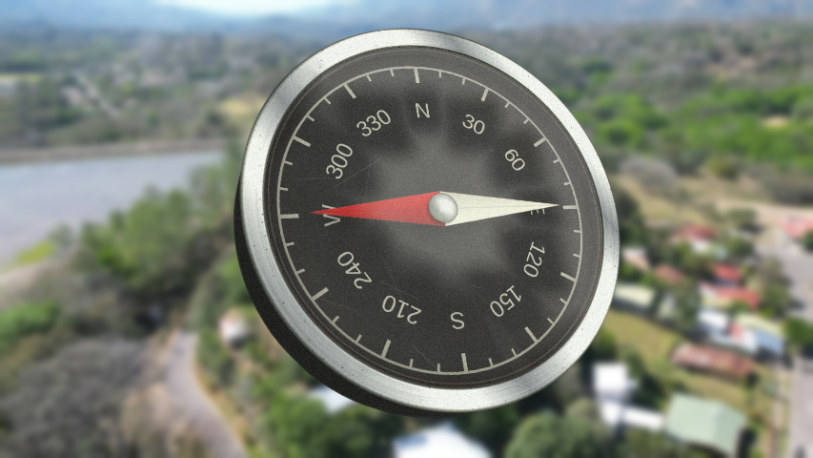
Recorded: 270 (°)
